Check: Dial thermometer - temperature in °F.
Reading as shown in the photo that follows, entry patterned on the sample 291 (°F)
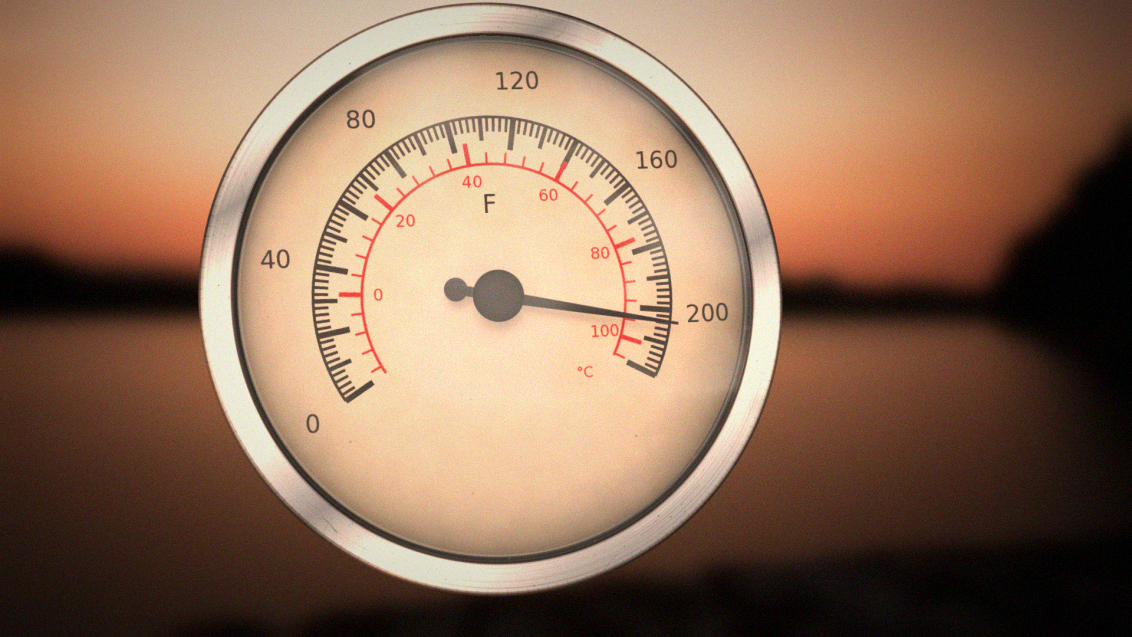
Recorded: 204 (°F)
